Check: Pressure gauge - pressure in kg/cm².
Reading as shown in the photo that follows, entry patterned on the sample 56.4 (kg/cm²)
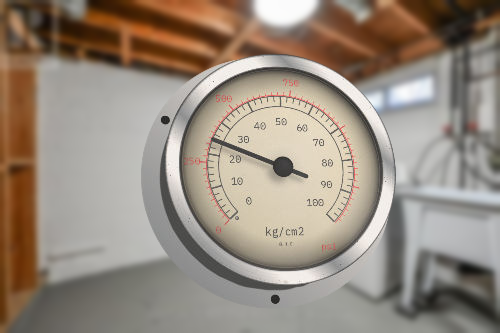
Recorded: 24 (kg/cm²)
